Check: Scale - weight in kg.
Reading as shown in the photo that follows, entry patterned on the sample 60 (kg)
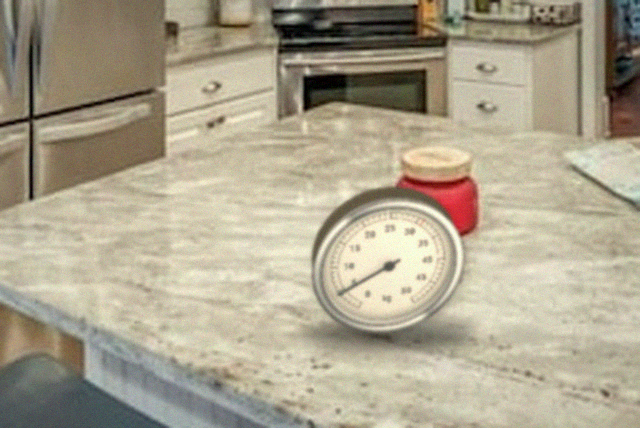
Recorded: 5 (kg)
